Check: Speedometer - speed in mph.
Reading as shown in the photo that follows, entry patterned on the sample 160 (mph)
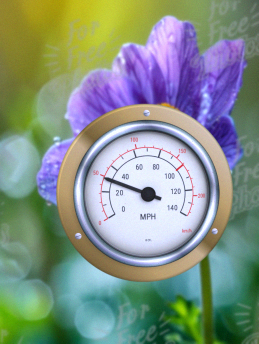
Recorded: 30 (mph)
